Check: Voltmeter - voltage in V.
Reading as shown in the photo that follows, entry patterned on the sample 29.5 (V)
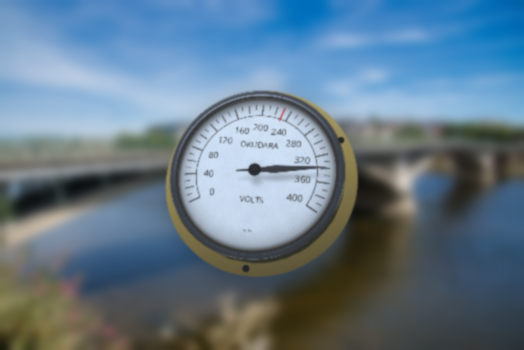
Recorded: 340 (V)
